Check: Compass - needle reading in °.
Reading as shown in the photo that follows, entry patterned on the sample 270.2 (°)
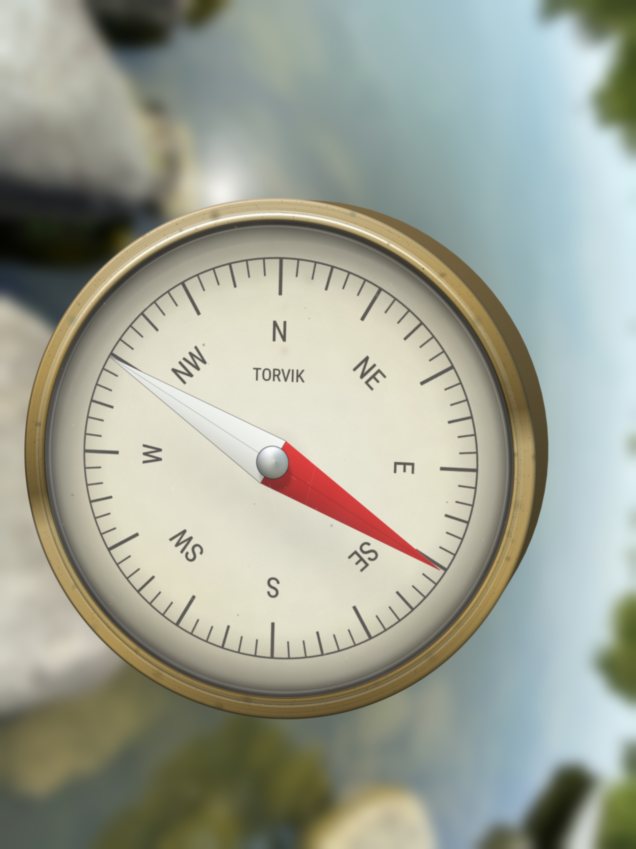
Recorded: 120 (°)
